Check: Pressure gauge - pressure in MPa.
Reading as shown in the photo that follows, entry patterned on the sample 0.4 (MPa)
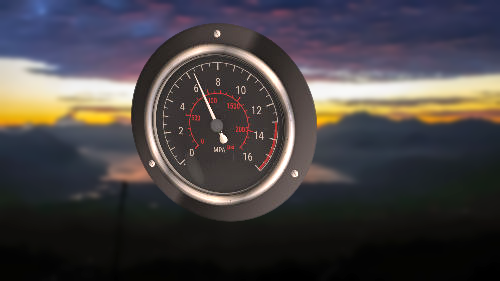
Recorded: 6.5 (MPa)
